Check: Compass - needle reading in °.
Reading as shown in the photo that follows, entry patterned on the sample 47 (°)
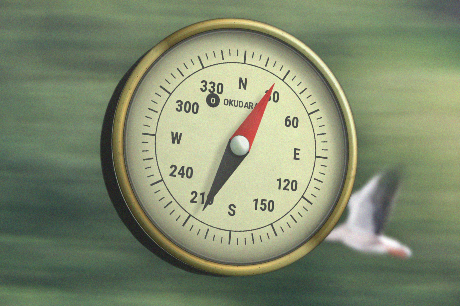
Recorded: 25 (°)
